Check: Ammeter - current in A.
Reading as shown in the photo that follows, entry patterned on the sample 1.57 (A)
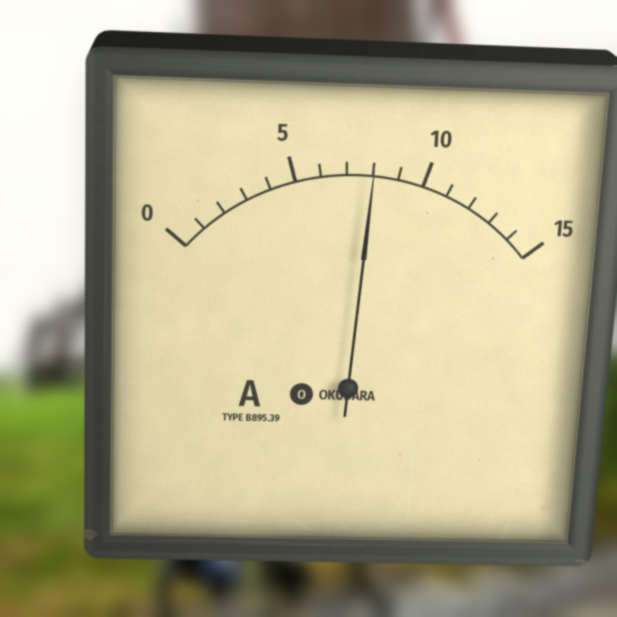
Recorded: 8 (A)
